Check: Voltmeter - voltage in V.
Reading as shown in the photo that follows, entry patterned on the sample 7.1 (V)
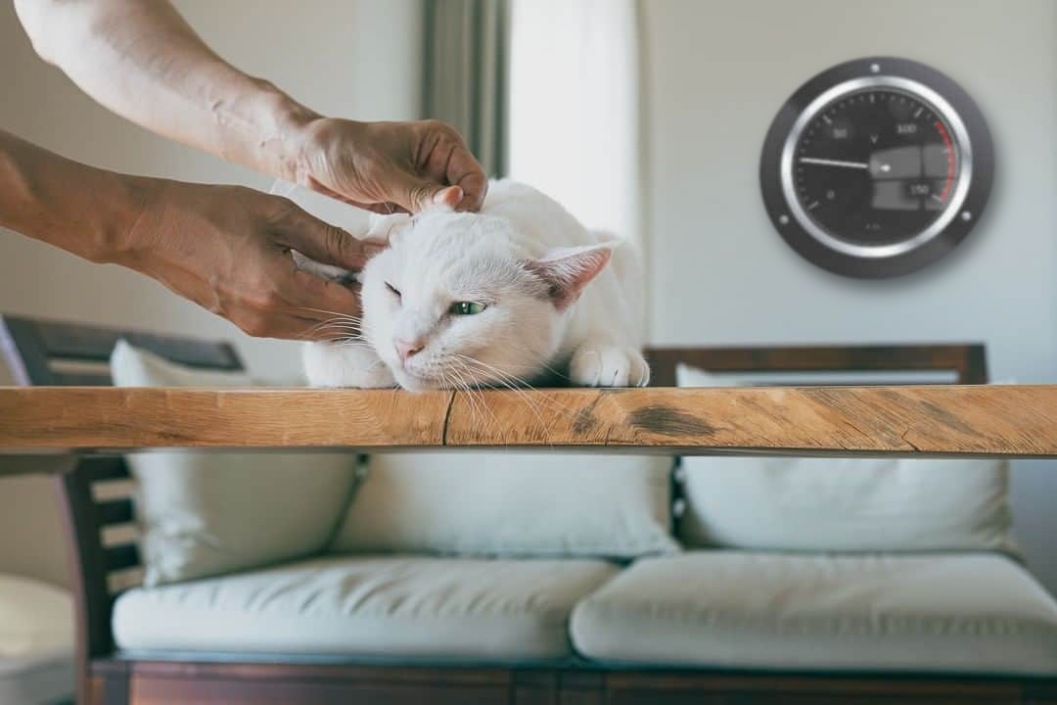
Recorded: 25 (V)
